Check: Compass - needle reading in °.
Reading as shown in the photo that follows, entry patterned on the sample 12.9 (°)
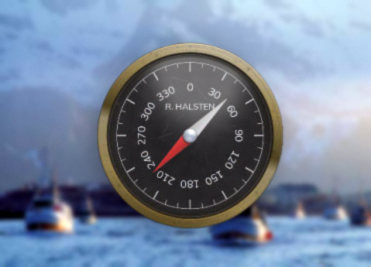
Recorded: 225 (°)
